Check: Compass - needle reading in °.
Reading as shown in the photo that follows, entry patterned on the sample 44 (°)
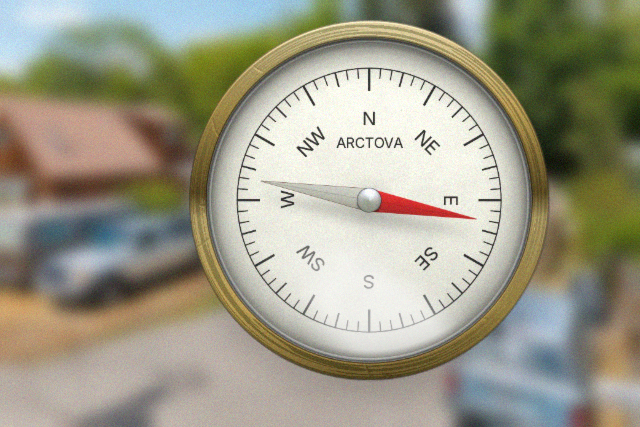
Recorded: 100 (°)
